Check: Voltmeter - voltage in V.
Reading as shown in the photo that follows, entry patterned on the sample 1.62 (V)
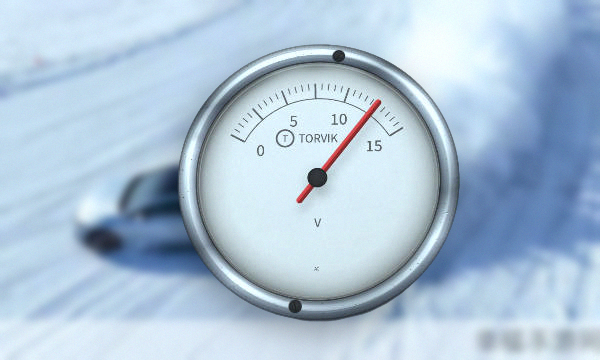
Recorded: 12.5 (V)
